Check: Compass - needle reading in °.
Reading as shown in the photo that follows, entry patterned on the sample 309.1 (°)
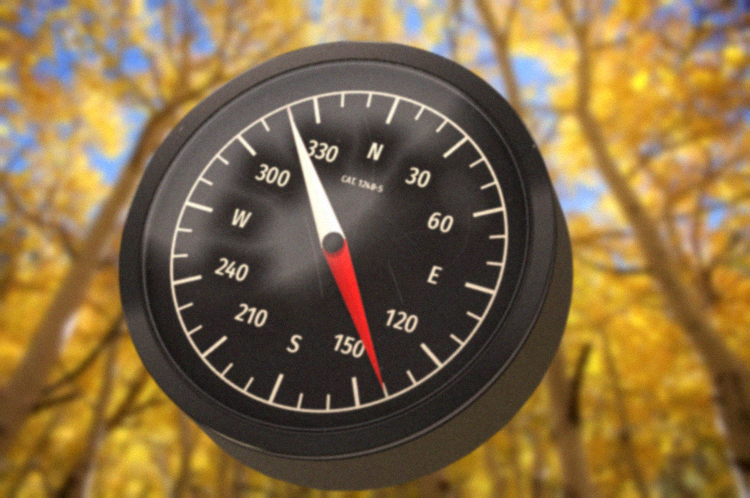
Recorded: 140 (°)
